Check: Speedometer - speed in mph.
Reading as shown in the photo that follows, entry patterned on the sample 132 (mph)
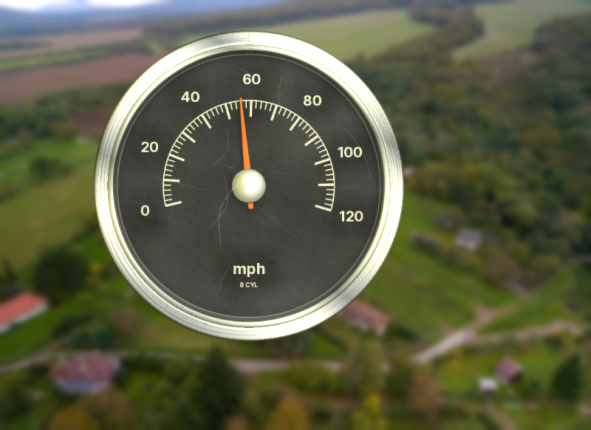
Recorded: 56 (mph)
